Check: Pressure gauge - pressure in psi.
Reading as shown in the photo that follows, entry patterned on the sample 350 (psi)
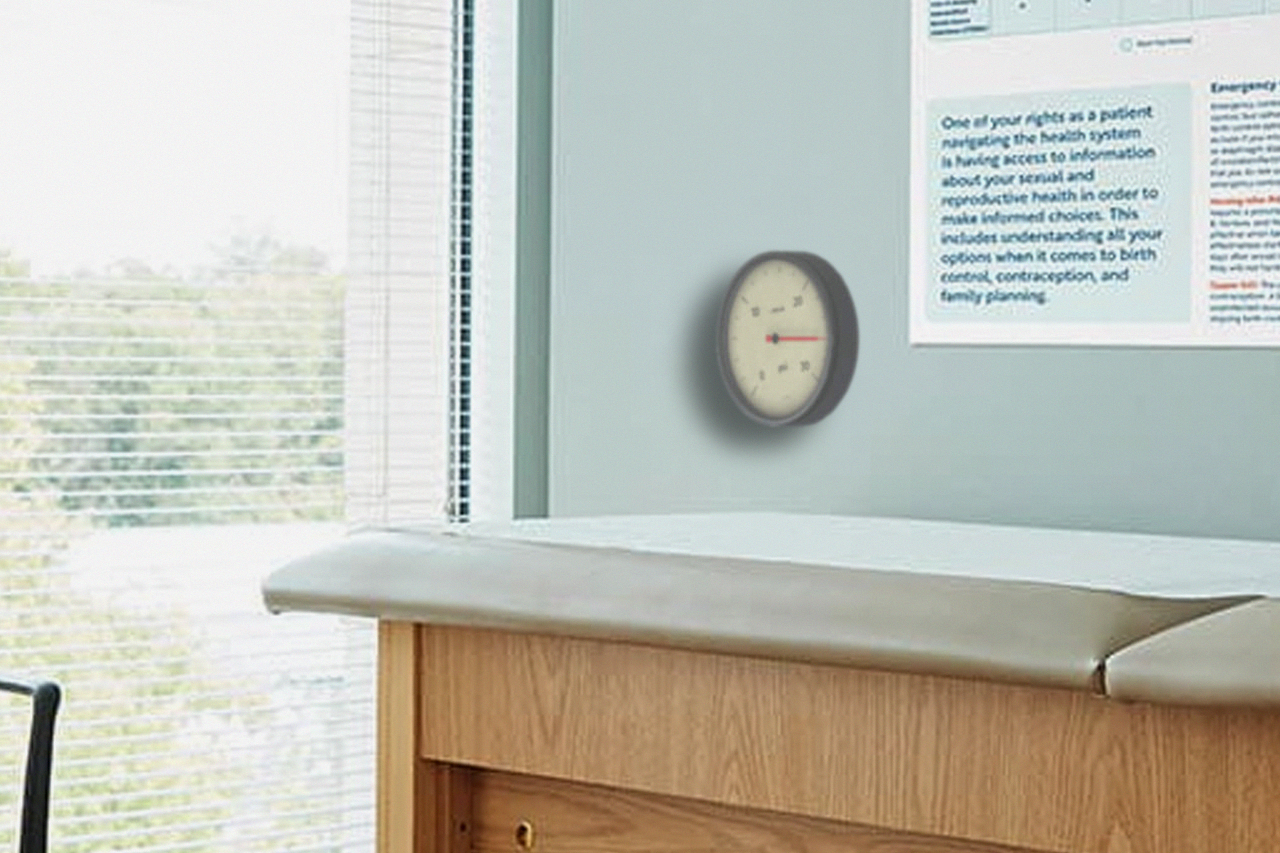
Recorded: 26 (psi)
